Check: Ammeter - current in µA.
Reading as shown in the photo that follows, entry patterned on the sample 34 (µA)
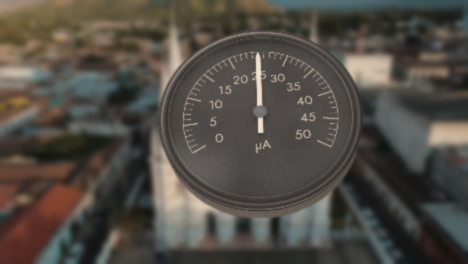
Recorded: 25 (µA)
